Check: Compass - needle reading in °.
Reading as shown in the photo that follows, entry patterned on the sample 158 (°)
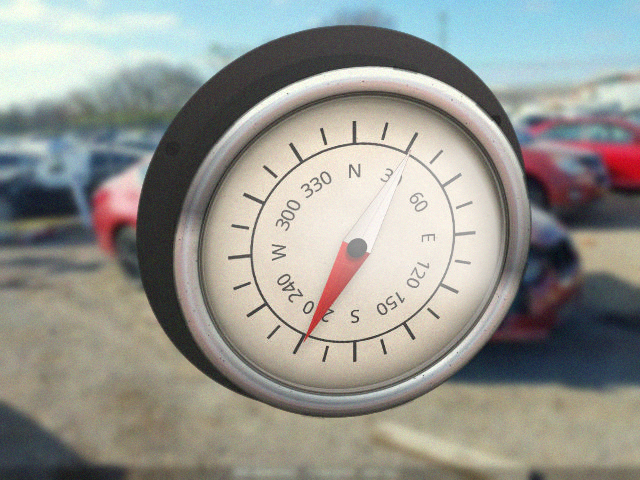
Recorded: 210 (°)
